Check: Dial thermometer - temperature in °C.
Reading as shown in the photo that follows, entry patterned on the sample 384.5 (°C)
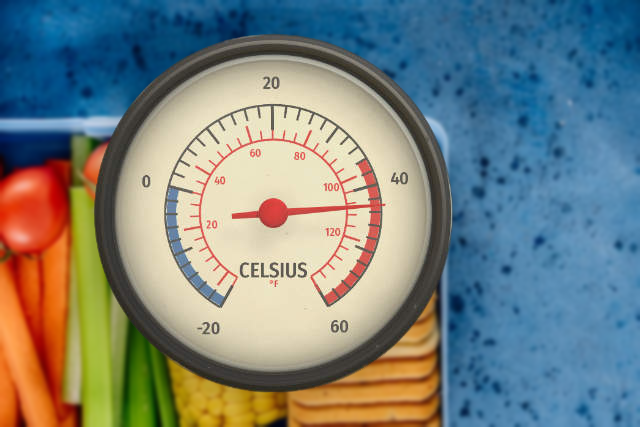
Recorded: 43 (°C)
